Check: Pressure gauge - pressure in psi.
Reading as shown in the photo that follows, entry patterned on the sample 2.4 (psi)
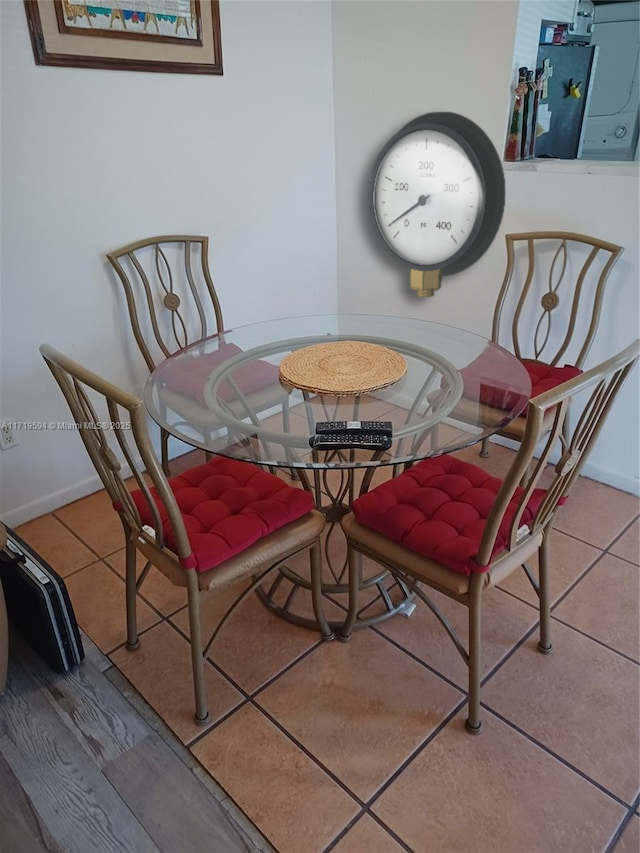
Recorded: 20 (psi)
